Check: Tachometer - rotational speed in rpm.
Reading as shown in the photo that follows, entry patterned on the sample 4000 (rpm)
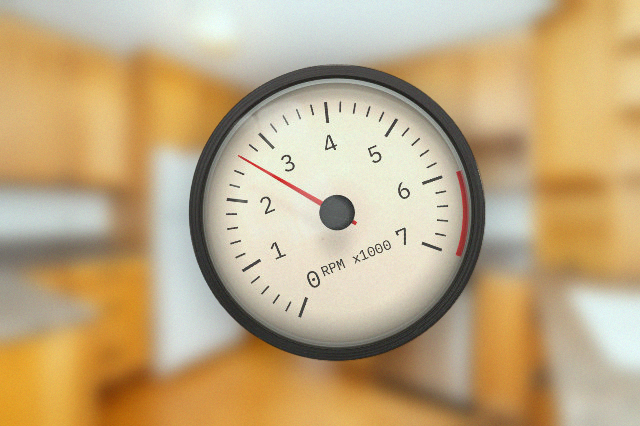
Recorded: 2600 (rpm)
